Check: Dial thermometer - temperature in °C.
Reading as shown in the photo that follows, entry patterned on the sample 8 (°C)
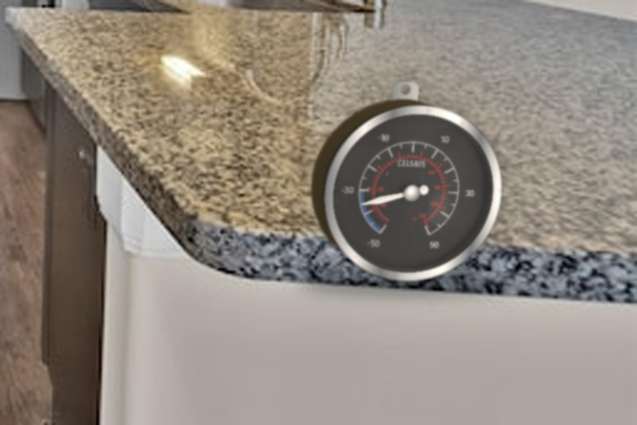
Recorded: -35 (°C)
